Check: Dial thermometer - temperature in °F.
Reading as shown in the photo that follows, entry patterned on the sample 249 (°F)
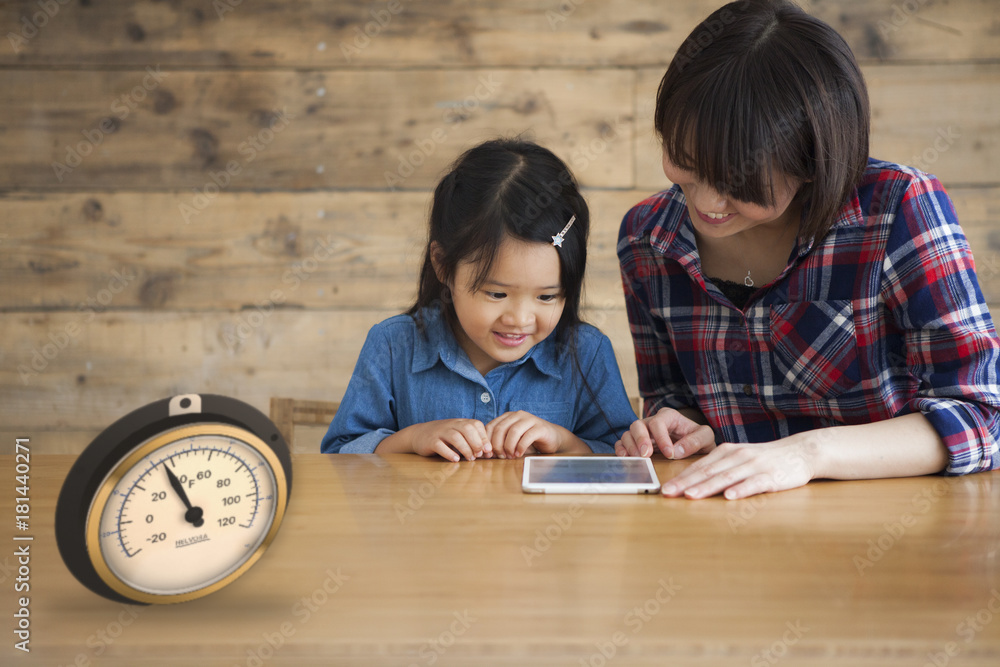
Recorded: 36 (°F)
